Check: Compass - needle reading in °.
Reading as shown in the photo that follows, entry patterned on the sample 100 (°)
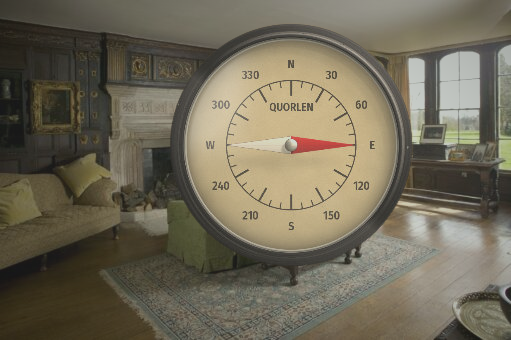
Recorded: 90 (°)
